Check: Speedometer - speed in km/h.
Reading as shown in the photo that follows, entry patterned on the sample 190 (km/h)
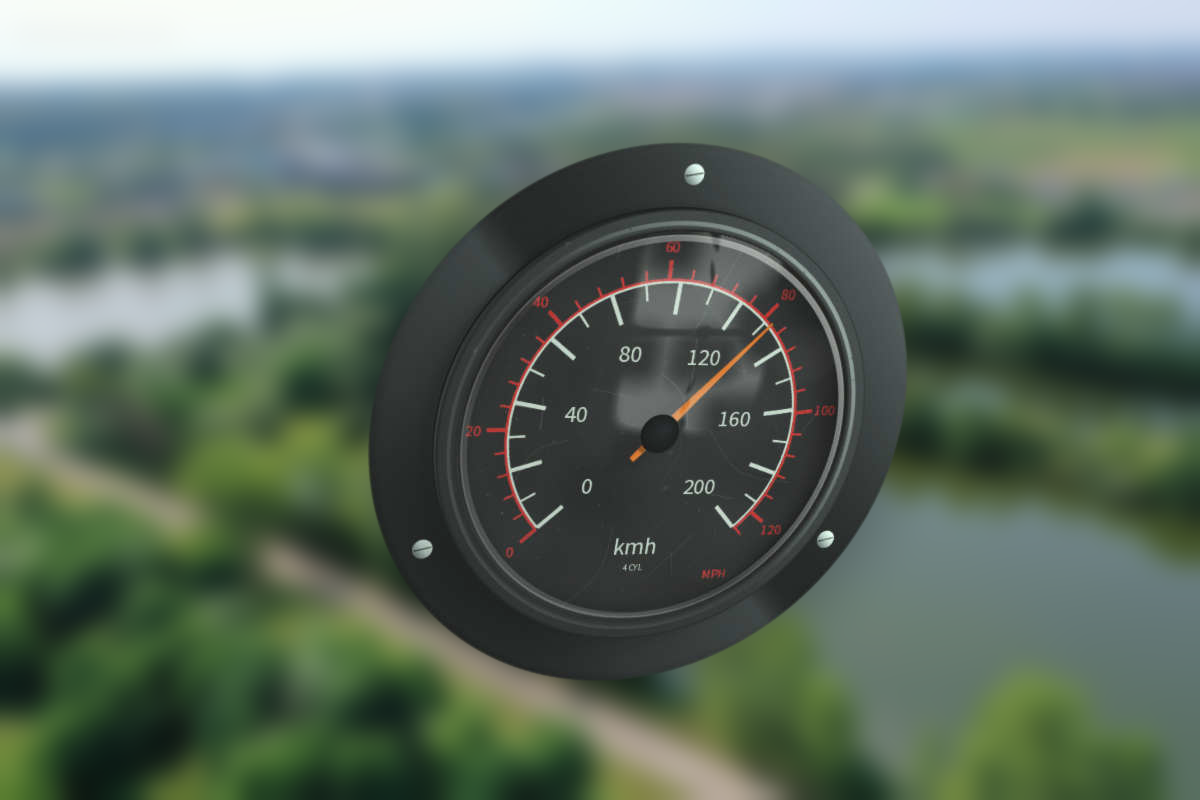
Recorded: 130 (km/h)
